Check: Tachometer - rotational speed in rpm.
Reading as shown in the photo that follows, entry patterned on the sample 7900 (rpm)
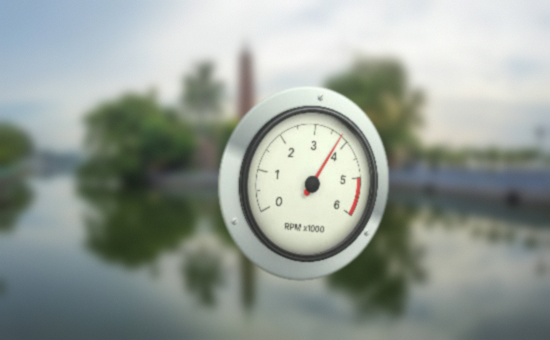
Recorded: 3750 (rpm)
